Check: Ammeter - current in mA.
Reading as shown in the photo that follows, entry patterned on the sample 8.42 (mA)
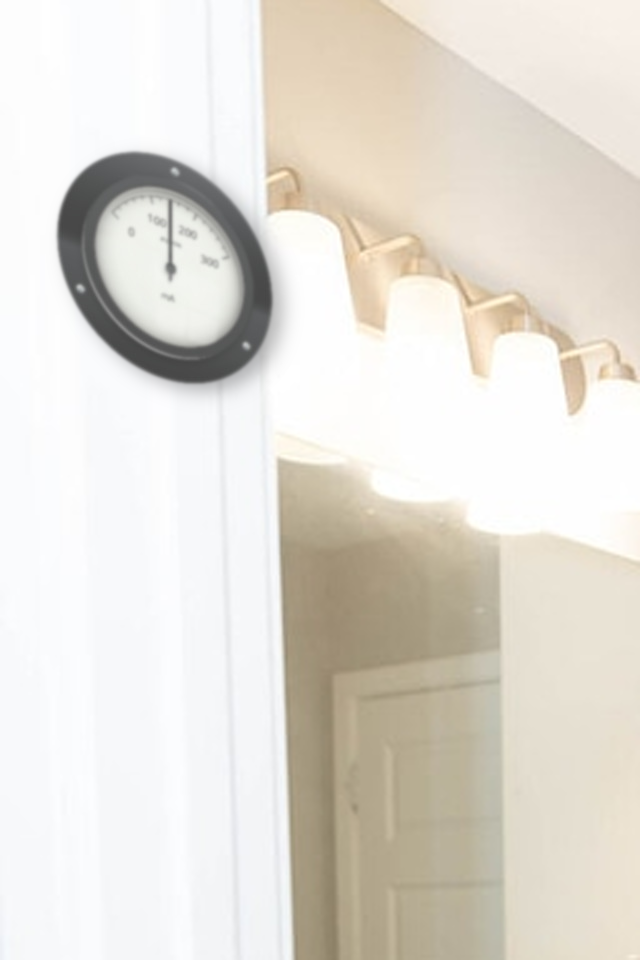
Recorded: 140 (mA)
